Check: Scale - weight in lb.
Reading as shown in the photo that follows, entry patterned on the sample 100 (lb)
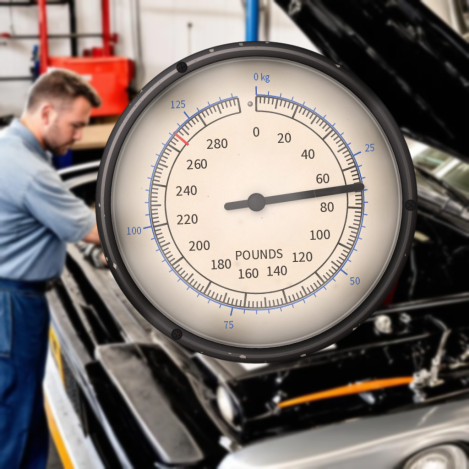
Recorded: 70 (lb)
